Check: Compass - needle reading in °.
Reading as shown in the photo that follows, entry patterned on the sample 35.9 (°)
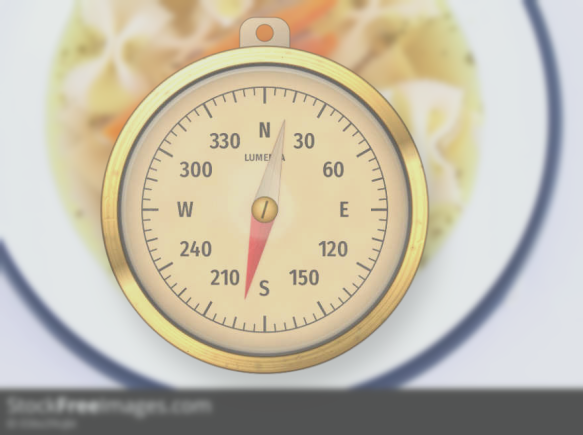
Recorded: 192.5 (°)
